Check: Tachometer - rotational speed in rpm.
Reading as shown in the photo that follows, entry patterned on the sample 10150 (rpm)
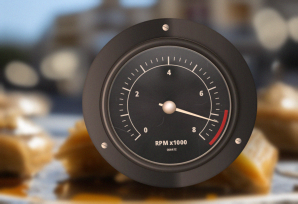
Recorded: 7200 (rpm)
